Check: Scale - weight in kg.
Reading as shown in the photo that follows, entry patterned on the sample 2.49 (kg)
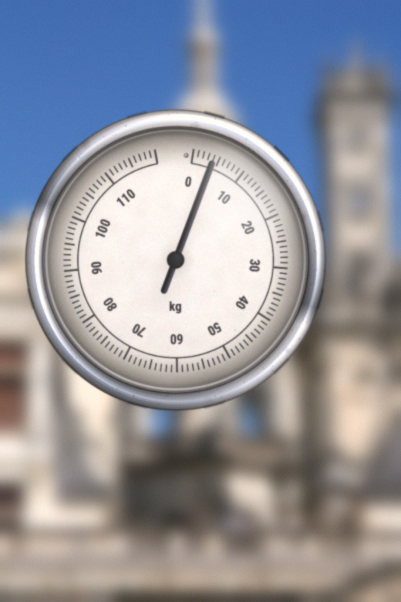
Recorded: 4 (kg)
